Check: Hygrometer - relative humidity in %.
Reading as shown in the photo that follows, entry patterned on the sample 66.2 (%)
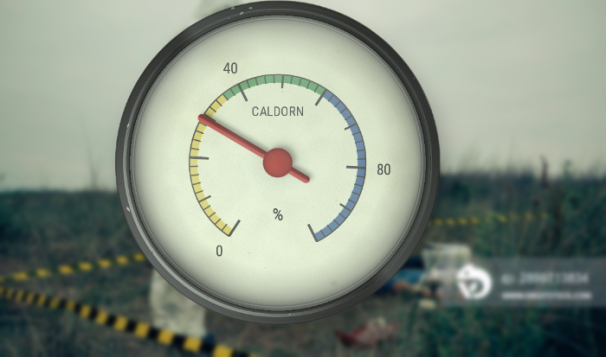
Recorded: 29 (%)
